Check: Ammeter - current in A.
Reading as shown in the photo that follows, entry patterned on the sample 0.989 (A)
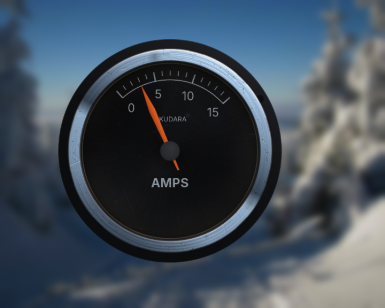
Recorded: 3 (A)
